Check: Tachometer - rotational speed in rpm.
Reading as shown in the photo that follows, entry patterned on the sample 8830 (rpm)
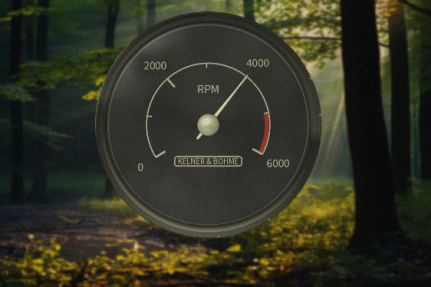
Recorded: 4000 (rpm)
